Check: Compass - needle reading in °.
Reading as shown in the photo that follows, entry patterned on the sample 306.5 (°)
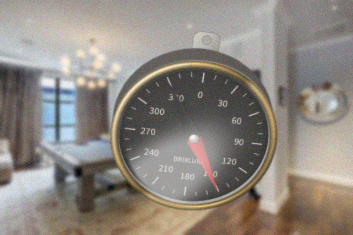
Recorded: 150 (°)
